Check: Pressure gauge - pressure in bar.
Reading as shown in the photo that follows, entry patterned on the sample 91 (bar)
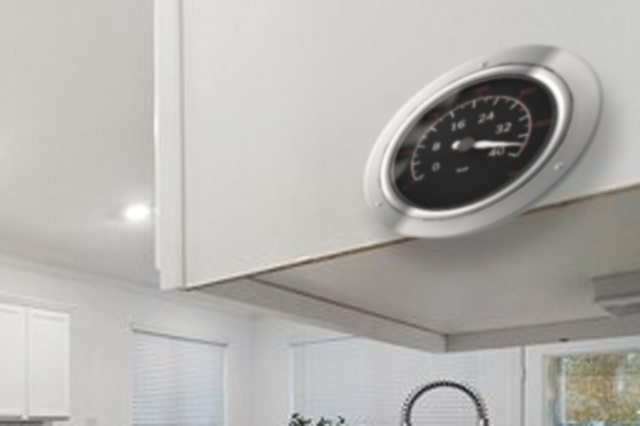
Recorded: 38 (bar)
